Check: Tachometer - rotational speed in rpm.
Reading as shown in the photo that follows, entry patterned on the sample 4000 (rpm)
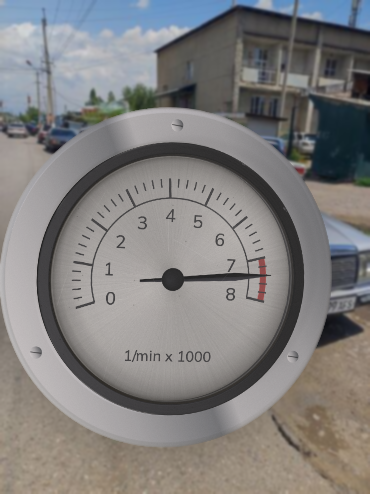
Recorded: 7400 (rpm)
